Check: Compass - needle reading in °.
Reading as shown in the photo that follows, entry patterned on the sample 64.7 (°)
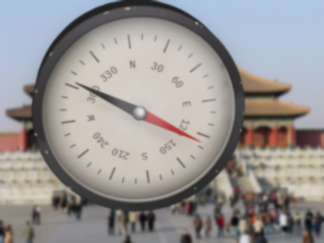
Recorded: 125 (°)
